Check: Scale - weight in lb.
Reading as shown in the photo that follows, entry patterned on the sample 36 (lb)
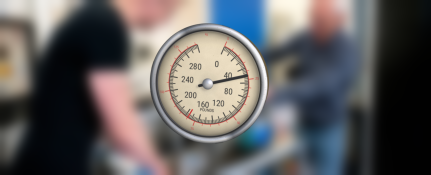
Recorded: 50 (lb)
